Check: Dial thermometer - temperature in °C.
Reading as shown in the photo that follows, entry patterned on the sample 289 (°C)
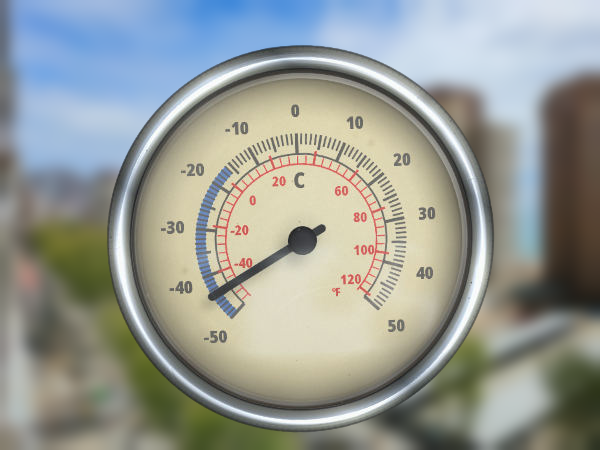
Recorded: -44 (°C)
